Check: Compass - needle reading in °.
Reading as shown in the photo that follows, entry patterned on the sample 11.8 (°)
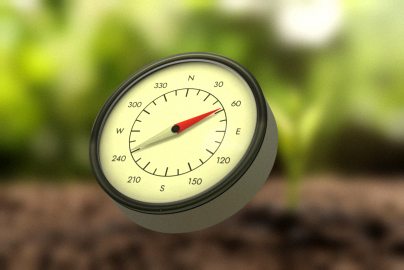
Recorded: 60 (°)
